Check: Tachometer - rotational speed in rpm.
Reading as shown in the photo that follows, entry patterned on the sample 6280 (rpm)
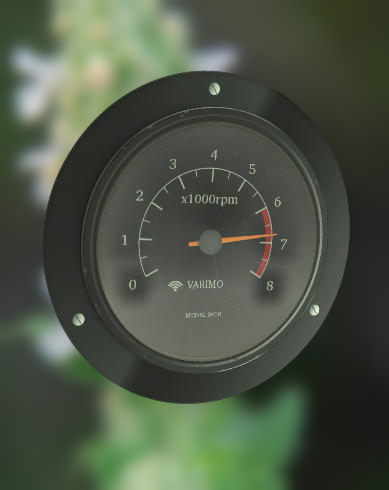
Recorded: 6750 (rpm)
